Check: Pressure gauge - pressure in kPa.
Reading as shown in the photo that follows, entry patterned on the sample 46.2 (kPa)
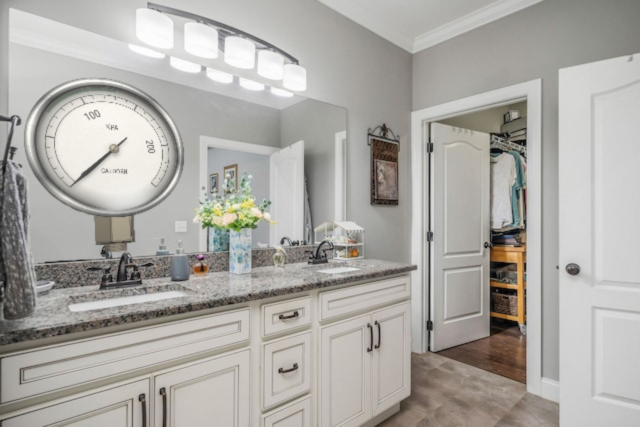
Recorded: 0 (kPa)
